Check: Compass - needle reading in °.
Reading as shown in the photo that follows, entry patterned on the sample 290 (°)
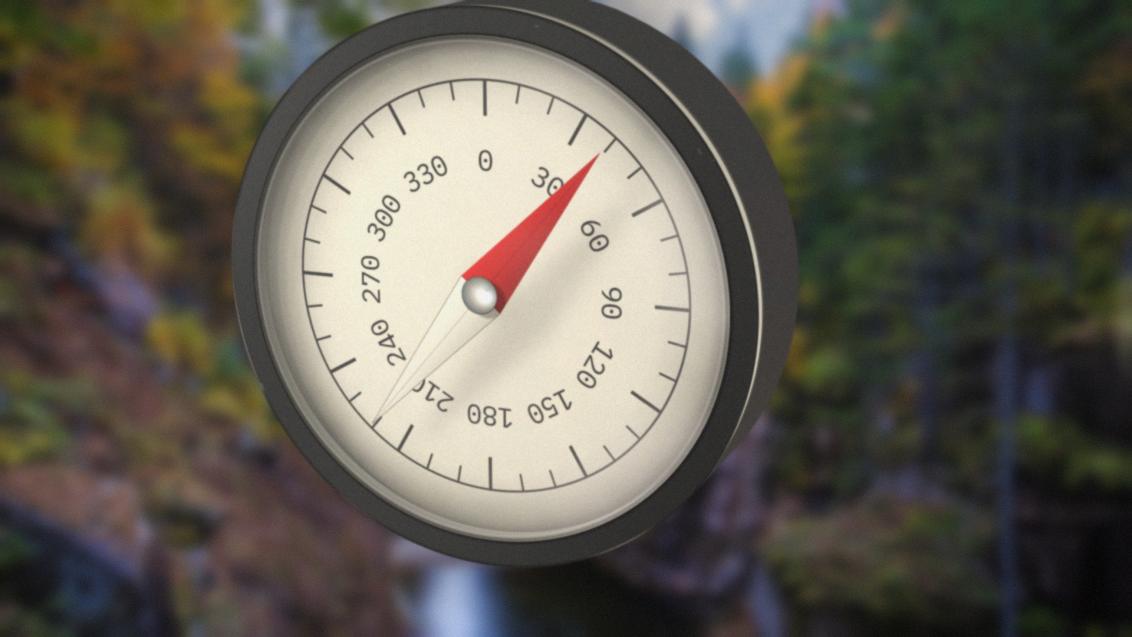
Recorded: 40 (°)
